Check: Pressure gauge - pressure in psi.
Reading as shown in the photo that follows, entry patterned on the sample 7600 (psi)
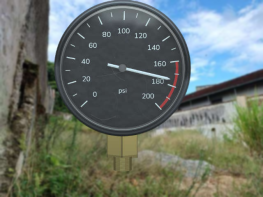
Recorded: 175 (psi)
